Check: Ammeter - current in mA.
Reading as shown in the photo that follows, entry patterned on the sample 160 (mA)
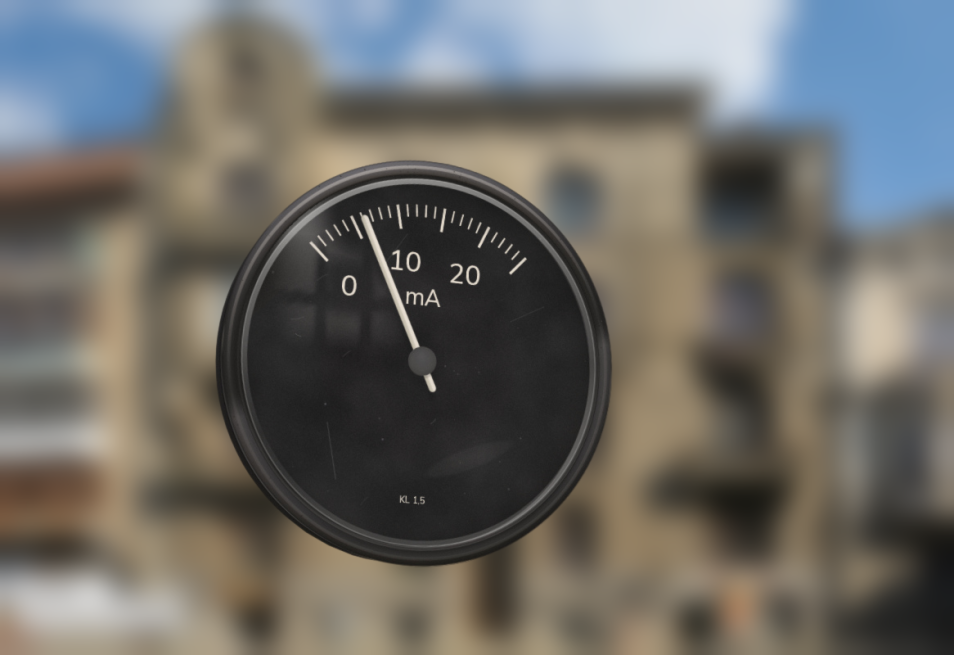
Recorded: 6 (mA)
